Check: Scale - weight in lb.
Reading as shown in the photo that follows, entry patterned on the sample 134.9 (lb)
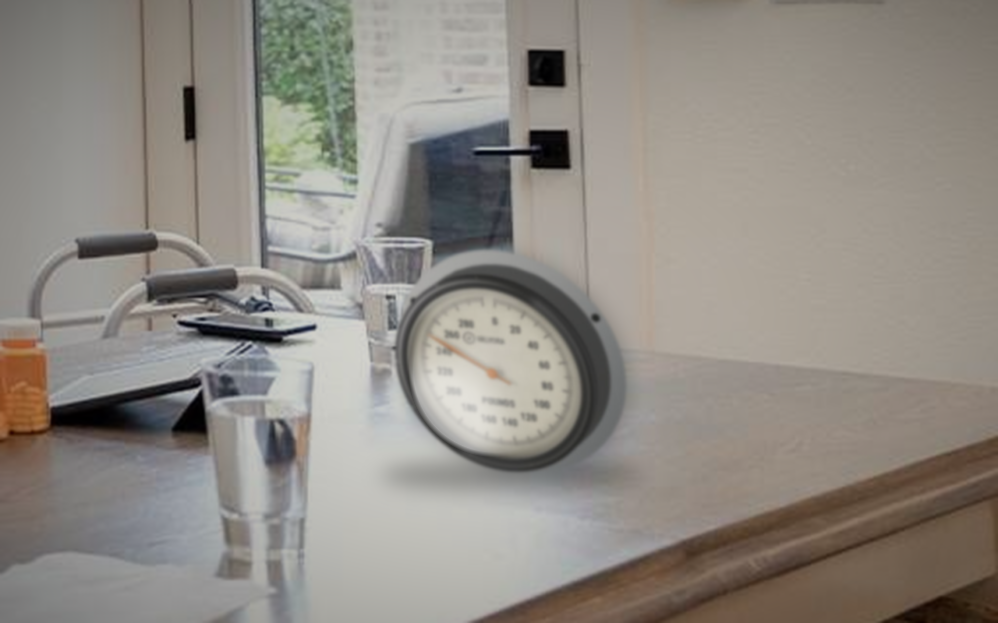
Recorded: 250 (lb)
